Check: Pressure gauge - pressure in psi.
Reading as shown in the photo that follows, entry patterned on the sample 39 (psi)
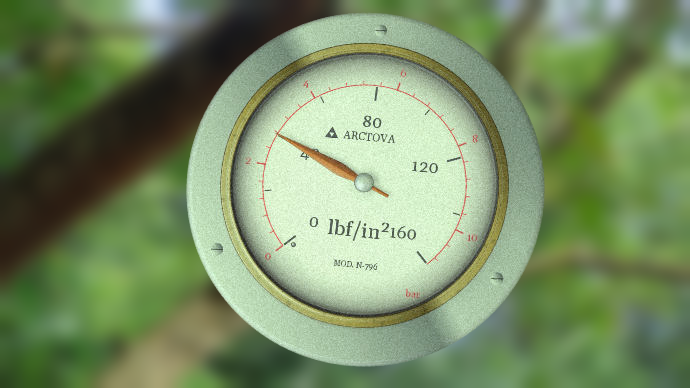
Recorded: 40 (psi)
